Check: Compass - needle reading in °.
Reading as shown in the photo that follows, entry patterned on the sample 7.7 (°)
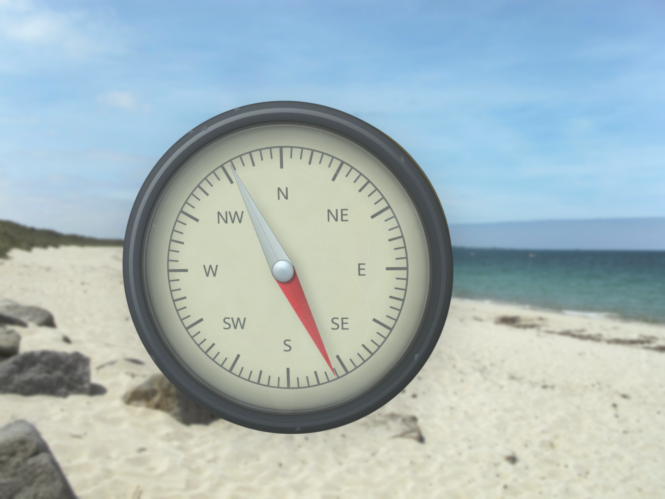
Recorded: 155 (°)
